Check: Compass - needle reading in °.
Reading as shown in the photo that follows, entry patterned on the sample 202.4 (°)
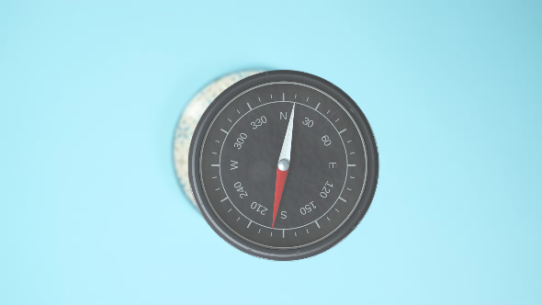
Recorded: 190 (°)
